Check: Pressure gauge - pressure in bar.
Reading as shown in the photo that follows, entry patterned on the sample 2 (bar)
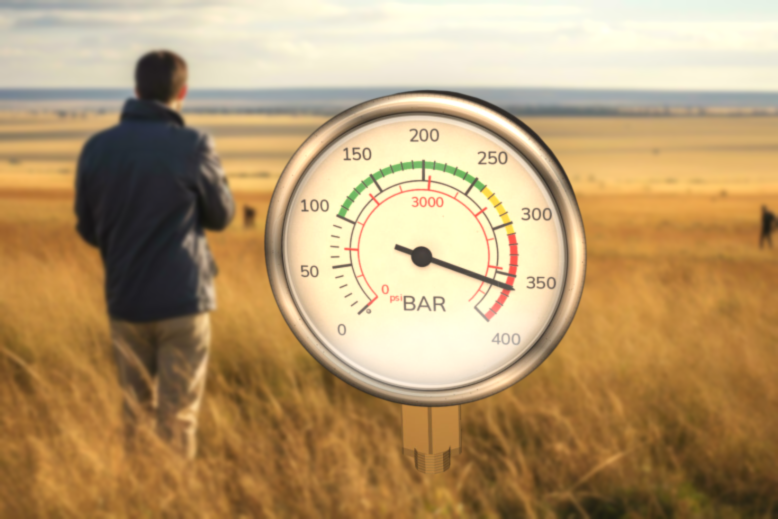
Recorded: 360 (bar)
